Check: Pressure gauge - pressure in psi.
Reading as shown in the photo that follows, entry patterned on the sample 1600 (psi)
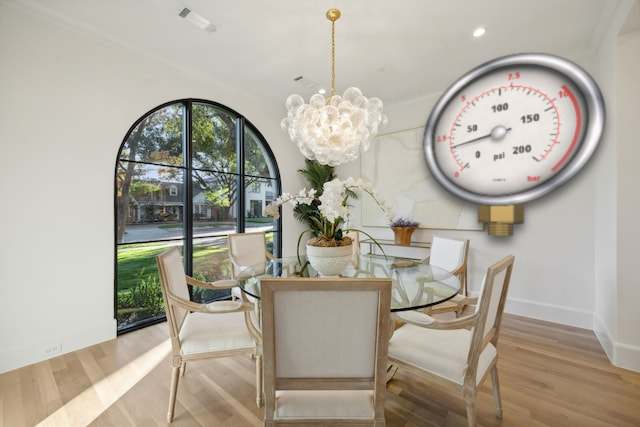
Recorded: 25 (psi)
